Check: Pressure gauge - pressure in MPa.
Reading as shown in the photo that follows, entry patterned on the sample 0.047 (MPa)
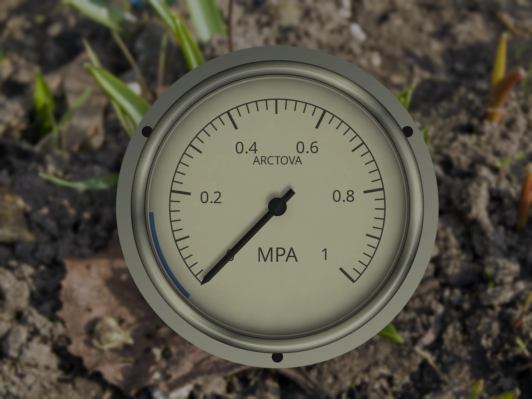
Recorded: 0 (MPa)
